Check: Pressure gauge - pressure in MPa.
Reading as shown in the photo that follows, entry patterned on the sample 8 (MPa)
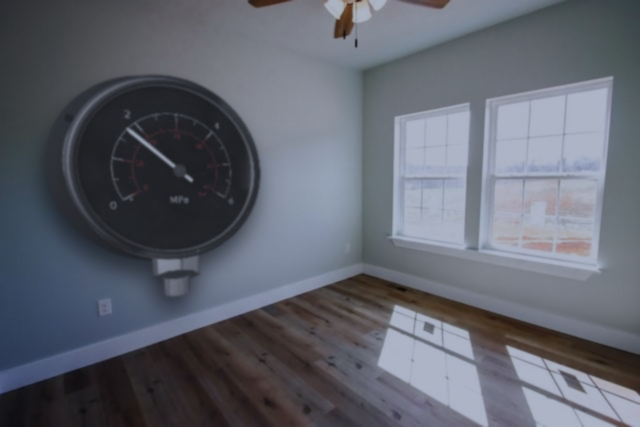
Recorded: 1.75 (MPa)
